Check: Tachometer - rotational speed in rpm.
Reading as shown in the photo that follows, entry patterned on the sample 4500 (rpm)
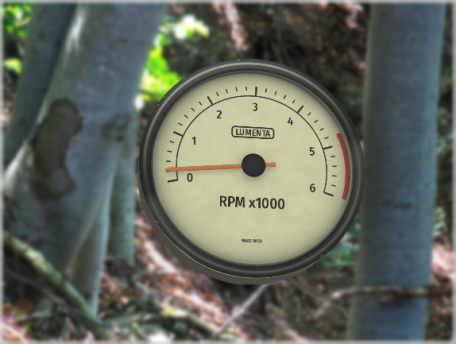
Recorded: 200 (rpm)
